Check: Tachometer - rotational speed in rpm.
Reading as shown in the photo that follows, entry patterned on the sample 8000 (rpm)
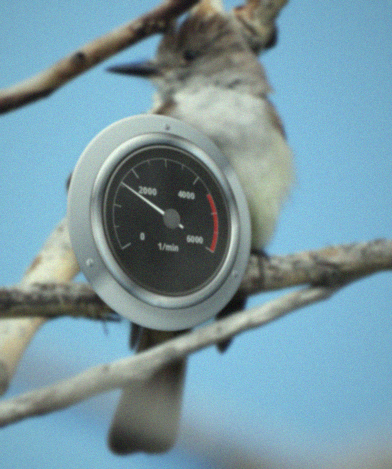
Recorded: 1500 (rpm)
